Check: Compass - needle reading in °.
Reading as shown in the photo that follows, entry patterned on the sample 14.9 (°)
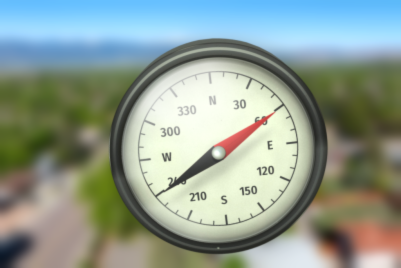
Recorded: 60 (°)
